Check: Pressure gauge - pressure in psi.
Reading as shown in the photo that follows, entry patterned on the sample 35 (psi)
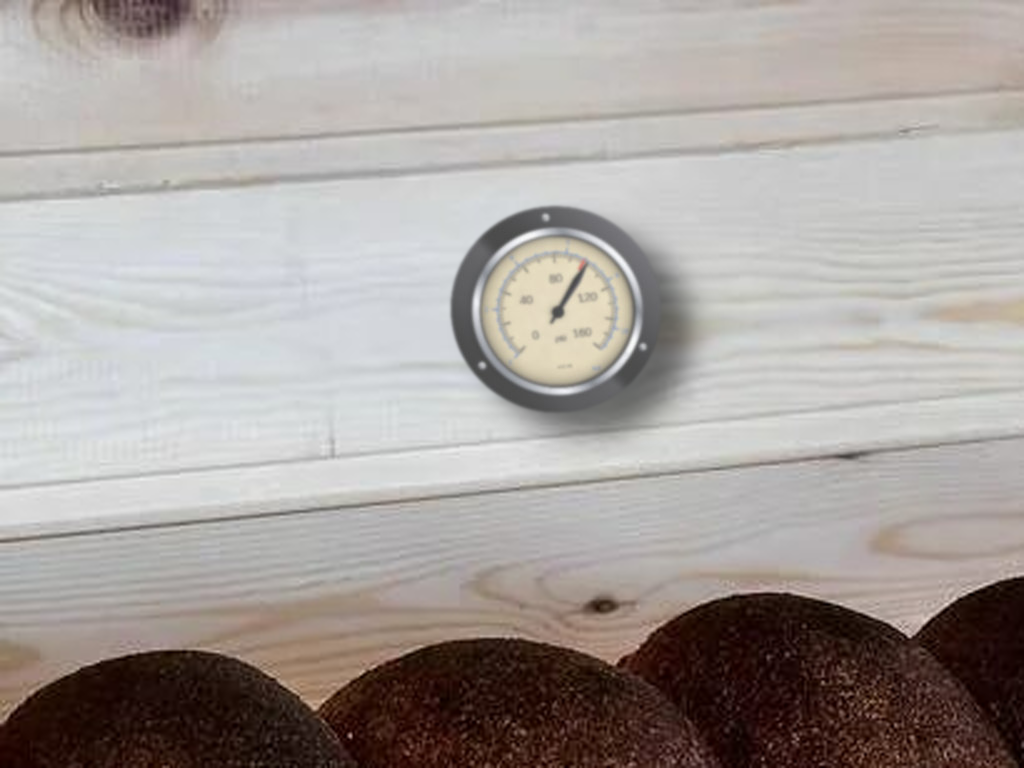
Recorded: 100 (psi)
